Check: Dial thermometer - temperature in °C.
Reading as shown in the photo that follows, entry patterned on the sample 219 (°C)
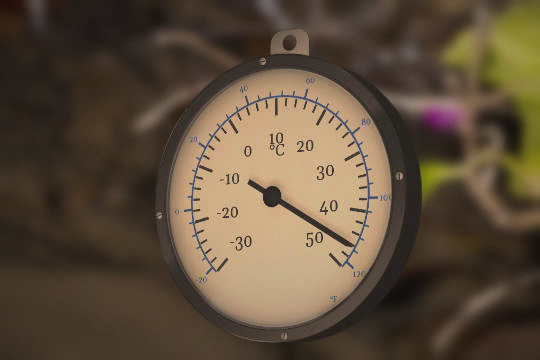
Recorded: 46 (°C)
